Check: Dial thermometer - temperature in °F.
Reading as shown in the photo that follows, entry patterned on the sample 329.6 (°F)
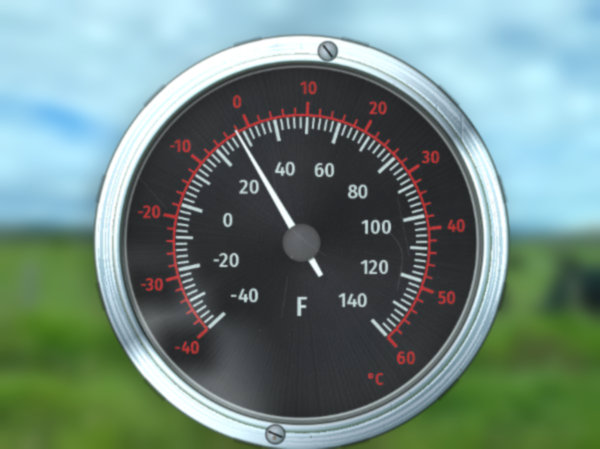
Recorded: 28 (°F)
